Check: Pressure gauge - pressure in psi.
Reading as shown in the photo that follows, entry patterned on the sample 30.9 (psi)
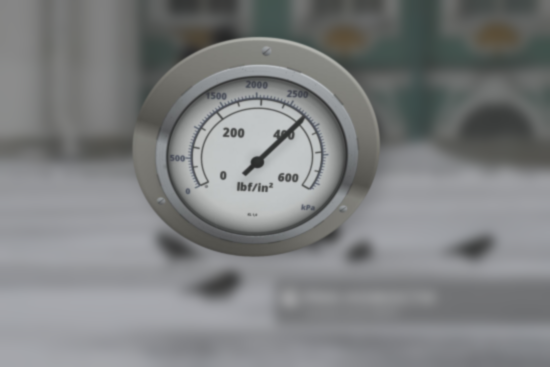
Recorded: 400 (psi)
